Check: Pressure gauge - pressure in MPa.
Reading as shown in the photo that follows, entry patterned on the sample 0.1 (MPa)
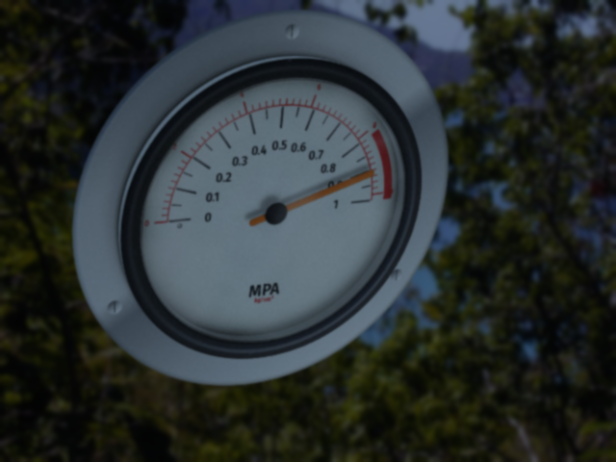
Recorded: 0.9 (MPa)
